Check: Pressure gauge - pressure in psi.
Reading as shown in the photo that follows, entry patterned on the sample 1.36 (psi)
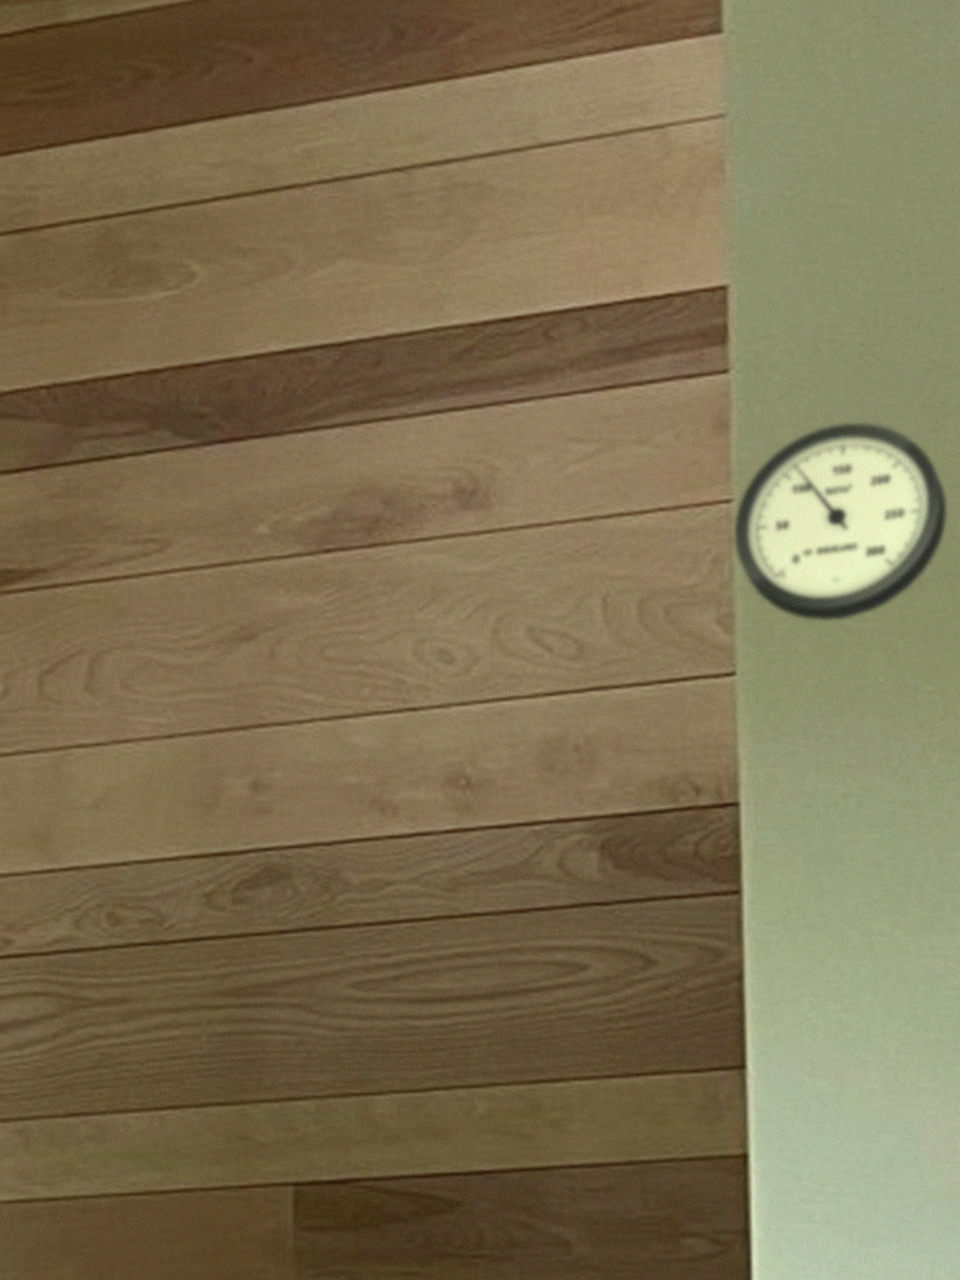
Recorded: 110 (psi)
